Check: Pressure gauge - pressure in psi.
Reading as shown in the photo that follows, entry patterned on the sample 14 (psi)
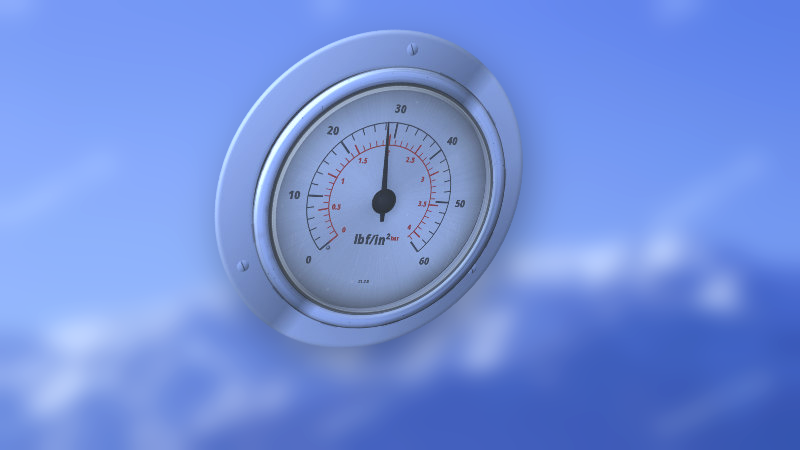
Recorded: 28 (psi)
